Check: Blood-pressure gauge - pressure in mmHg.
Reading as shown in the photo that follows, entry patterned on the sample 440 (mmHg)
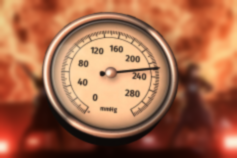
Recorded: 230 (mmHg)
